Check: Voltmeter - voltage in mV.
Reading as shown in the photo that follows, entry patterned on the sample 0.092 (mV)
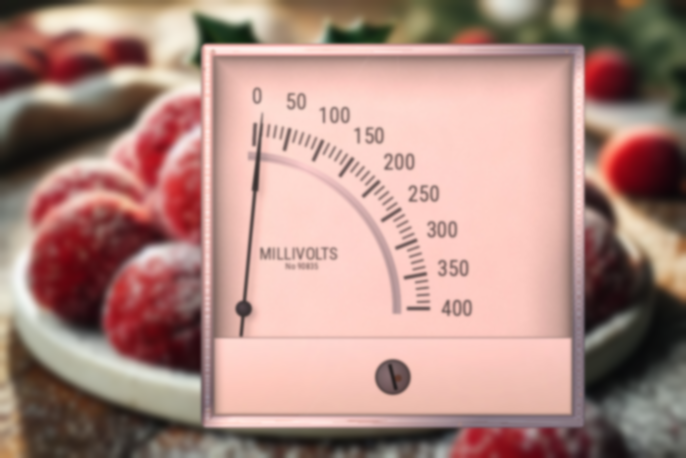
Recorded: 10 (mV)
